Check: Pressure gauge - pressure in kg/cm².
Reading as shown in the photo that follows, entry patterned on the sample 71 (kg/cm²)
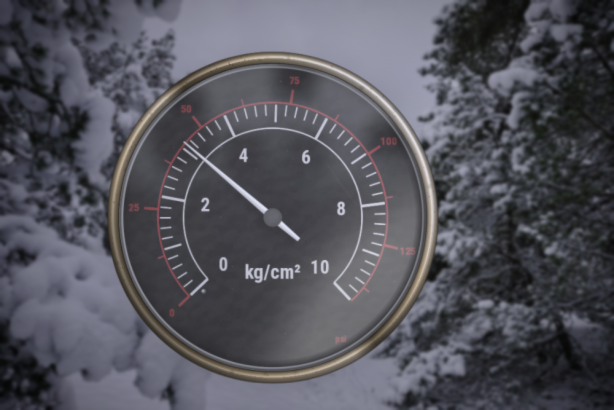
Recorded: 3.1 (kg/cm²)
